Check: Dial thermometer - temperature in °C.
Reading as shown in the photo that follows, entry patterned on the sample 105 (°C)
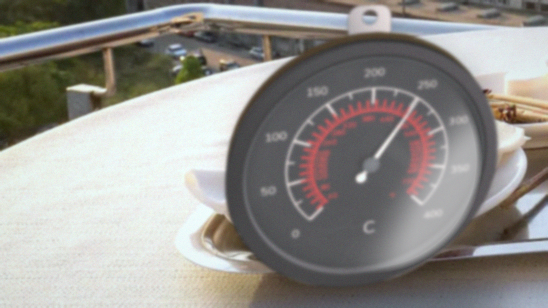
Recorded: 250 (°C)
